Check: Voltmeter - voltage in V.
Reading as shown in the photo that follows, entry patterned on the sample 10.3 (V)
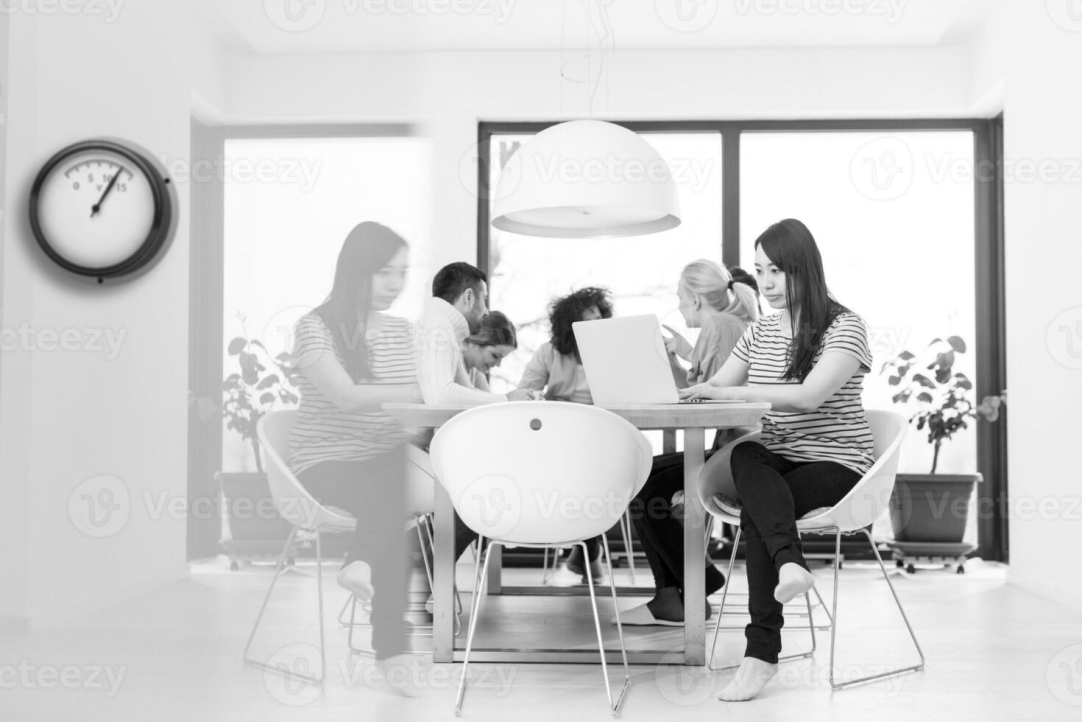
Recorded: 12.5 (V)
